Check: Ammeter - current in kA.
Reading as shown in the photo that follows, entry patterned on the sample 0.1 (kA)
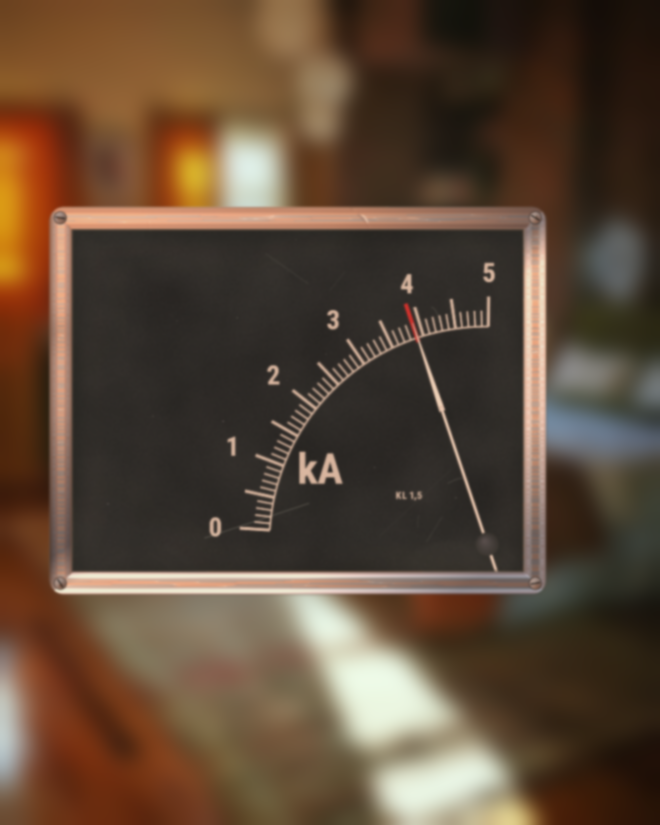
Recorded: 3.9 (kA)
